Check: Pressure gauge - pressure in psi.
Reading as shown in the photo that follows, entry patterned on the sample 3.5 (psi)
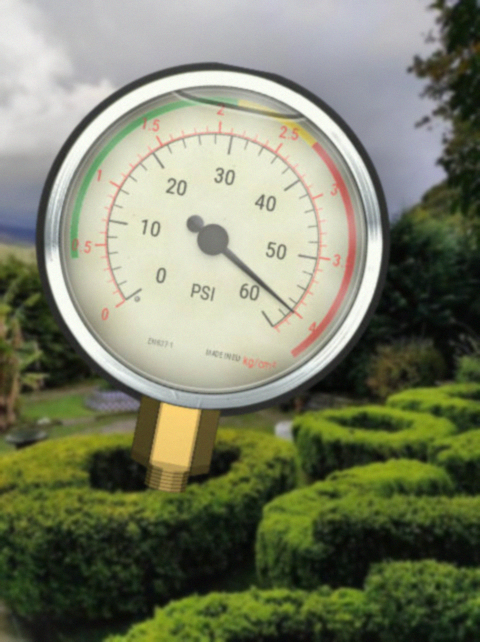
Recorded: 57 (psi)
